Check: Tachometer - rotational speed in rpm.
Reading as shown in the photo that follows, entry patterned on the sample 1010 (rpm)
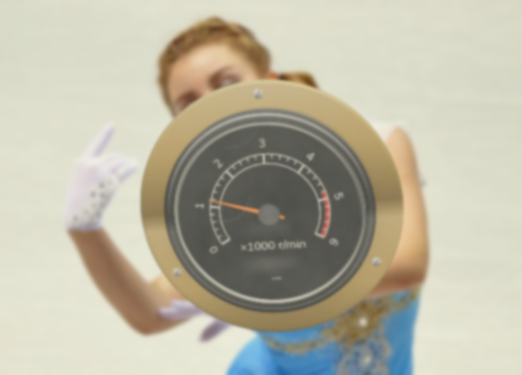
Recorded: 1200 (rpm)
